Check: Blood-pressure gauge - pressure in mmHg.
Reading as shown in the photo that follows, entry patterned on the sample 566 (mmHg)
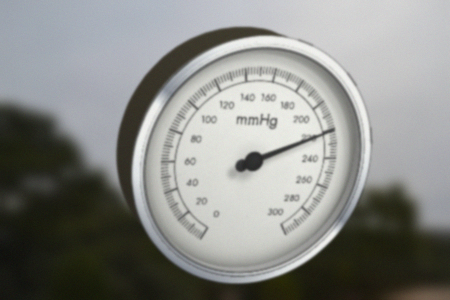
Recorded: 220 (mmHg)
